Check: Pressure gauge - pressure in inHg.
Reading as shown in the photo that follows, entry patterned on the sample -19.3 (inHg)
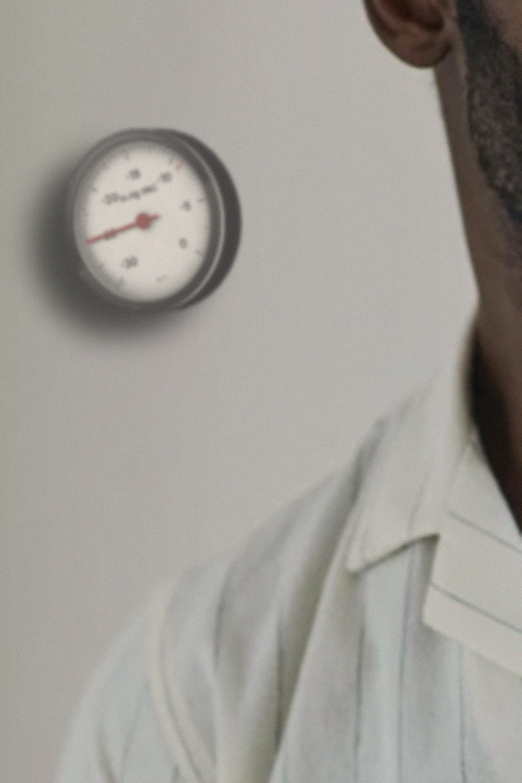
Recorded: -25 (inHg)
